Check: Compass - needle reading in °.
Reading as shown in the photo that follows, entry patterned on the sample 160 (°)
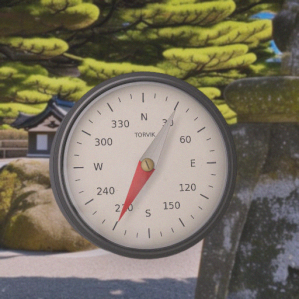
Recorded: 210 (°)
